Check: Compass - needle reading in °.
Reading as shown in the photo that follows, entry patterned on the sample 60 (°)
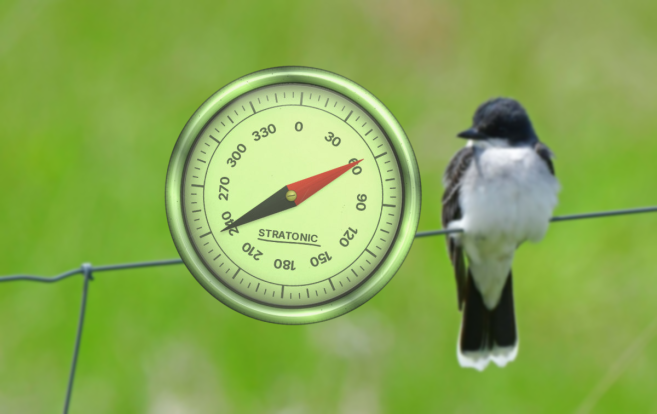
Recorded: 57.5 (°)
